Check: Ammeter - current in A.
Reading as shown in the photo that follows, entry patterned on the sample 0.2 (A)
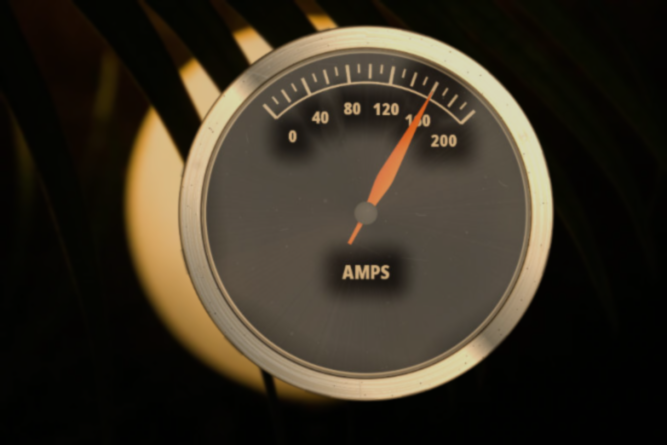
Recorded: 160 (A)
